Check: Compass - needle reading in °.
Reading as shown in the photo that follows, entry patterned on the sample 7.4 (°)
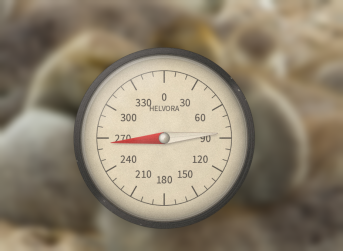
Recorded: 265 (°)
